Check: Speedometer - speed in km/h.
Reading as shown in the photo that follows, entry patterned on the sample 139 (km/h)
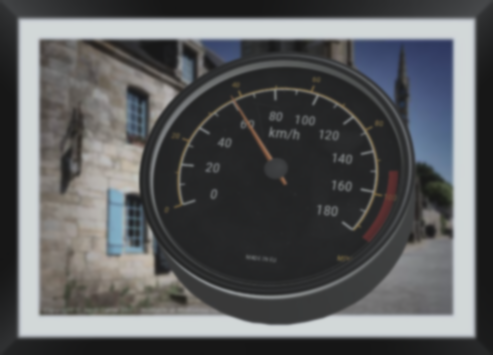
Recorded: 60 (km/h)
